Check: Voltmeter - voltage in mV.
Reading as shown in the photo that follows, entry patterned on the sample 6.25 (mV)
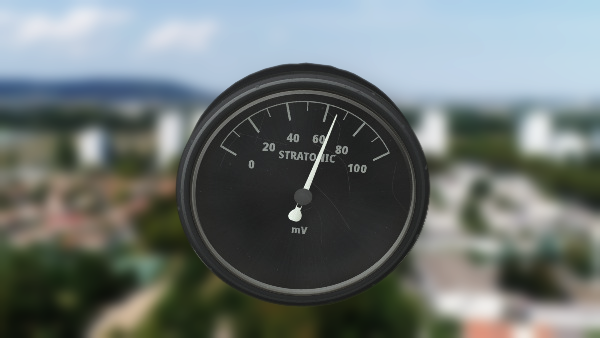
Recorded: 65 (mV)
